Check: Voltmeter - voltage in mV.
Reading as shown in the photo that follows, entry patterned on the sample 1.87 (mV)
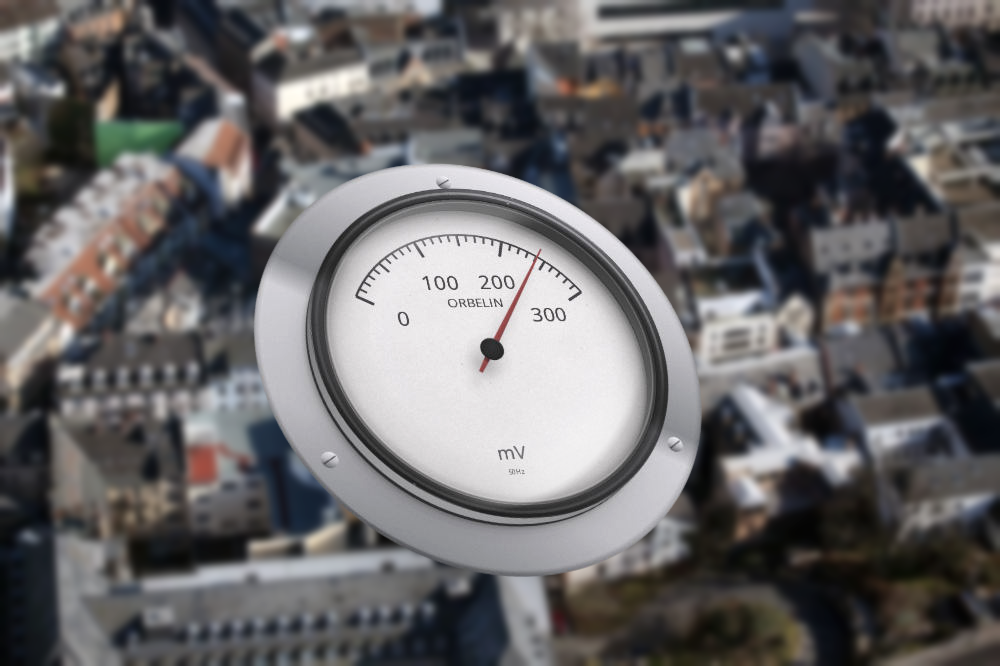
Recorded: 240 (mV)
